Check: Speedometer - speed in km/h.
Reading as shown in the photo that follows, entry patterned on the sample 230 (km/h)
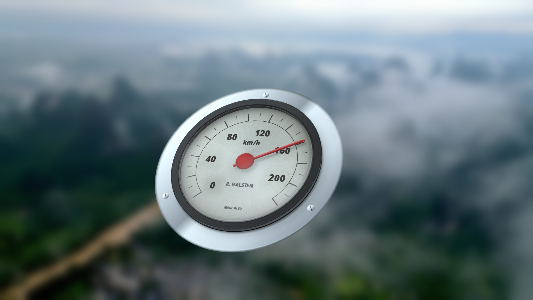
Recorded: 160 (km/h)
